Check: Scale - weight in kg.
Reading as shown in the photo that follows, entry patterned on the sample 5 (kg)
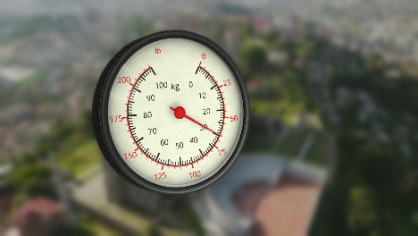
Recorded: 30 (kg)
